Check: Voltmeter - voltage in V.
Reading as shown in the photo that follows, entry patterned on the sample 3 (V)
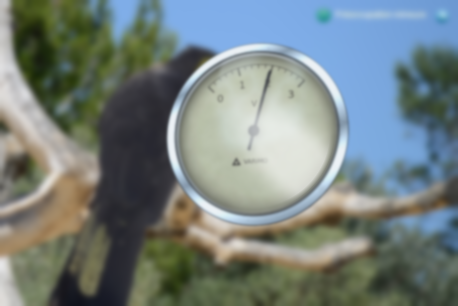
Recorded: 2 (V)
